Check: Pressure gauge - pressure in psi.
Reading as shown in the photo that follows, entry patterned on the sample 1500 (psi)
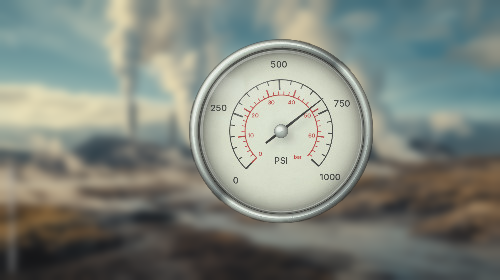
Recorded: 700 (psi)
